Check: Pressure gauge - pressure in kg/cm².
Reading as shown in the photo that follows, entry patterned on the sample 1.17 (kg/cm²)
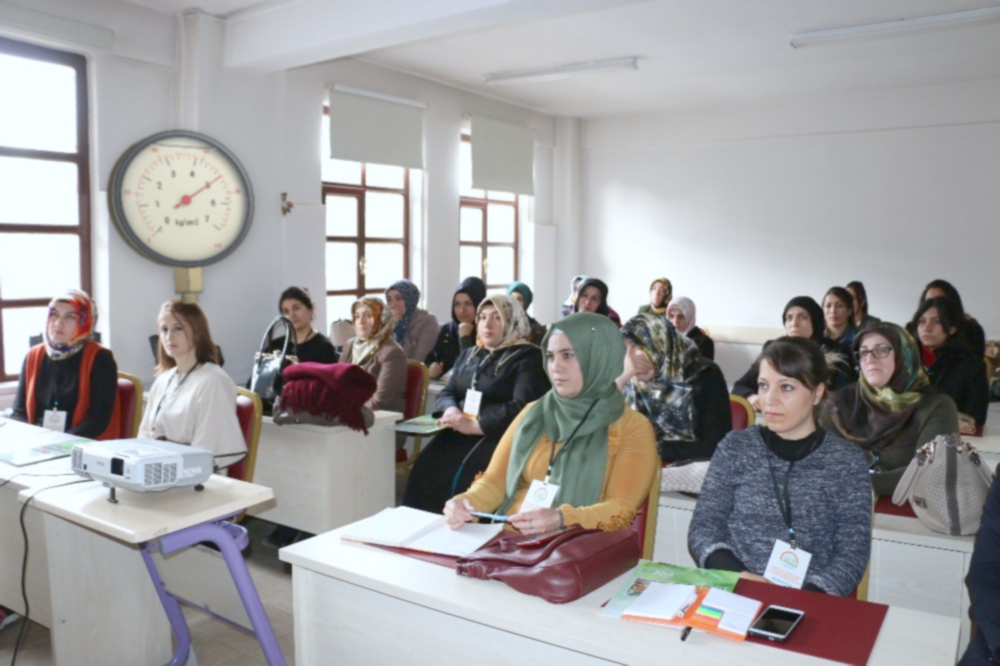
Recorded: 5 (kg/cm²)
